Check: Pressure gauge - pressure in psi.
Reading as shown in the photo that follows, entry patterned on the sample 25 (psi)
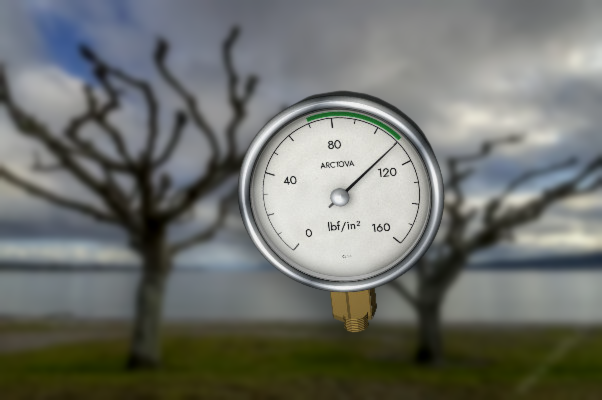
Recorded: 110 (psi)
